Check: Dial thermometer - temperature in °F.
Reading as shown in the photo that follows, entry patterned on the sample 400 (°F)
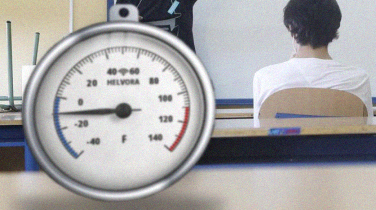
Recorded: -10 (°F)
